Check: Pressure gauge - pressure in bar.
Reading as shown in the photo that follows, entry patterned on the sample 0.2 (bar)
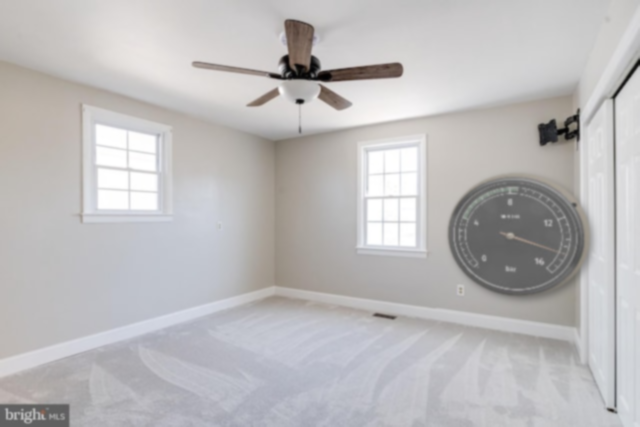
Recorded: 14.5 (bar)
